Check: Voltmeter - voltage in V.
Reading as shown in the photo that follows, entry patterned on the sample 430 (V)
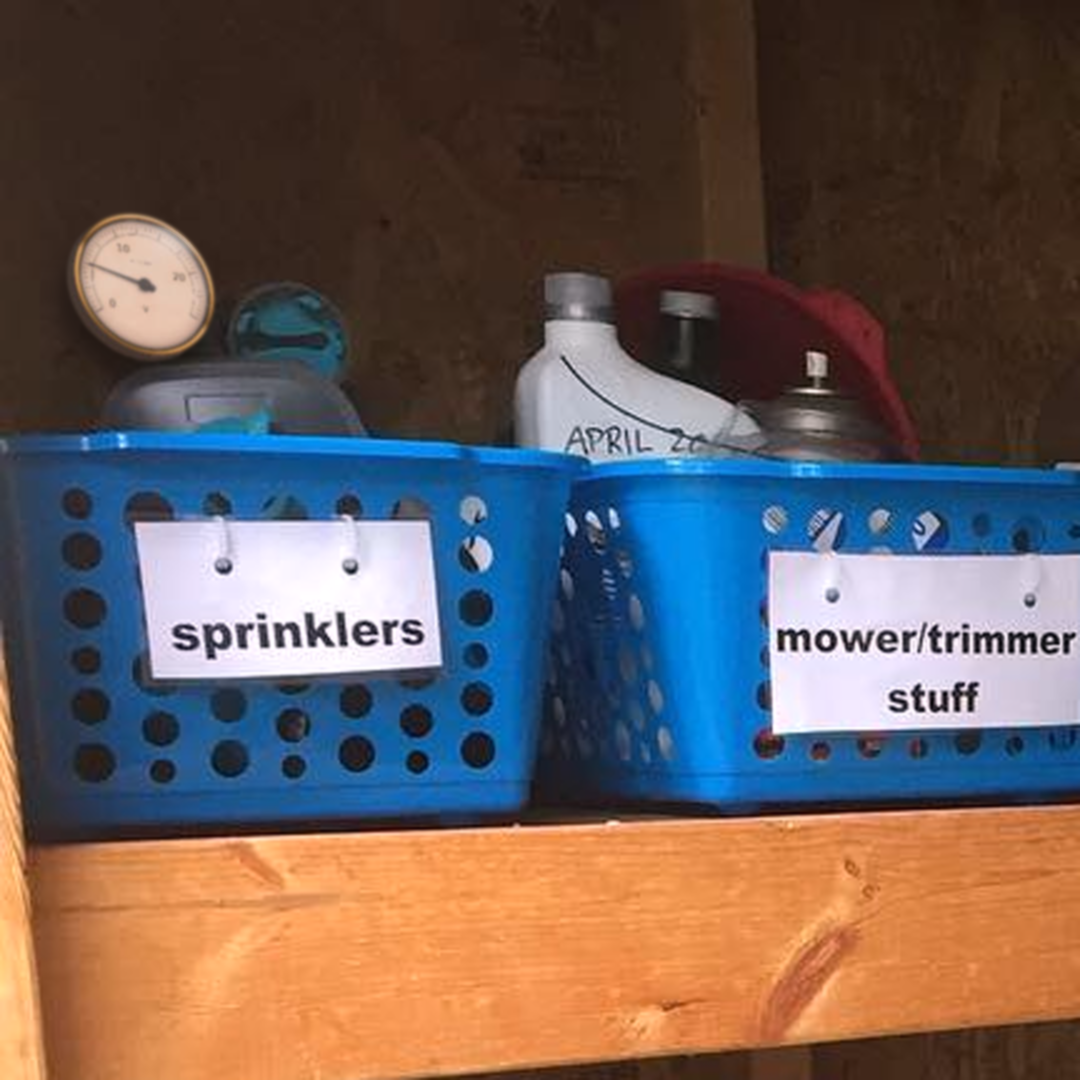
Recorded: 5 (V)
